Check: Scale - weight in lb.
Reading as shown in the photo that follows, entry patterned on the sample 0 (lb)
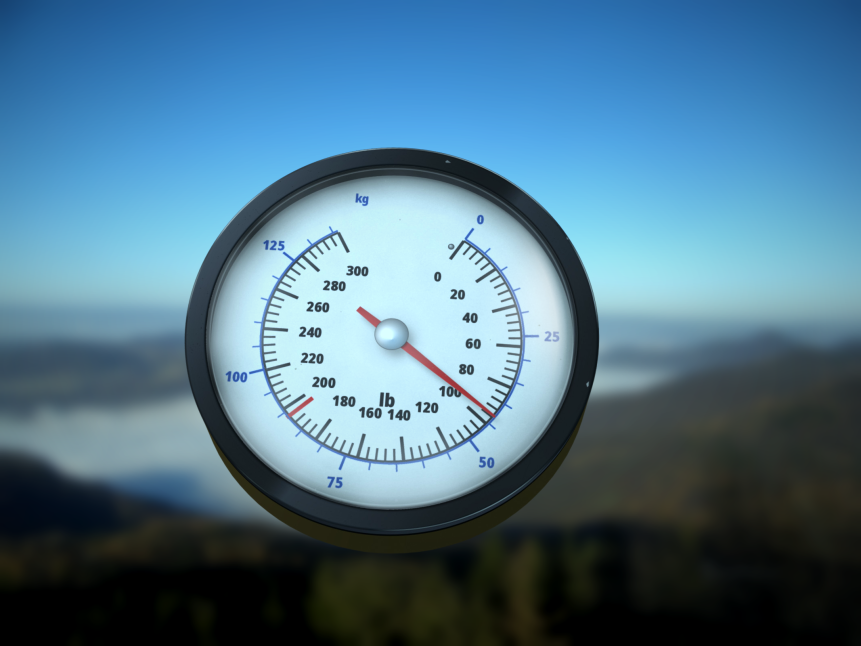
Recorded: 96 (lb)
